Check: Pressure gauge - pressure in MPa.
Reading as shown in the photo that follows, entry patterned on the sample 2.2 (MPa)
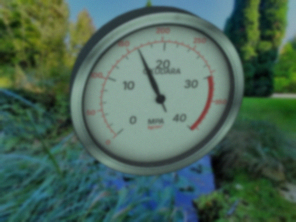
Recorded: 16 (MPa)
